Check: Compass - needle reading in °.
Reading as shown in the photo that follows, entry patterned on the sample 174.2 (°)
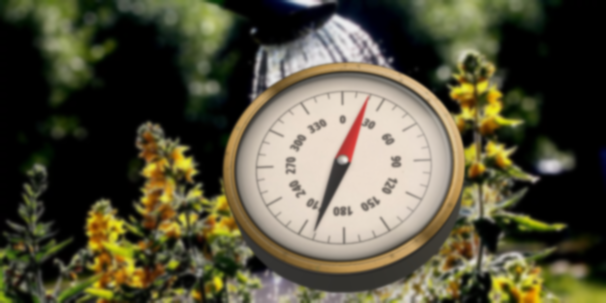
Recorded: 20 (°)
